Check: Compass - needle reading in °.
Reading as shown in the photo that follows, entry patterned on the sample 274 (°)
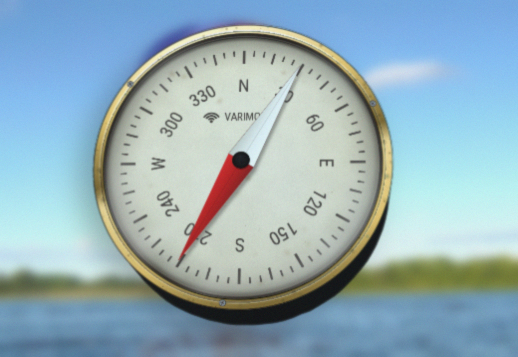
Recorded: 210 (°)
